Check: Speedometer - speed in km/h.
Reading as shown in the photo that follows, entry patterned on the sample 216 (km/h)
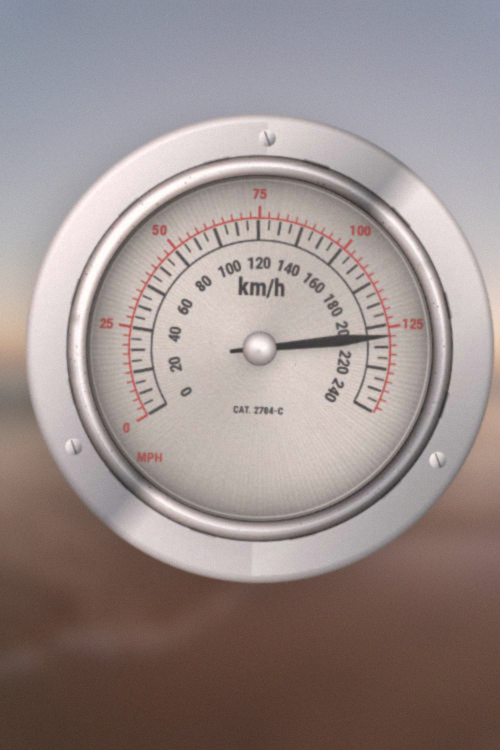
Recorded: 205 (km/h)
